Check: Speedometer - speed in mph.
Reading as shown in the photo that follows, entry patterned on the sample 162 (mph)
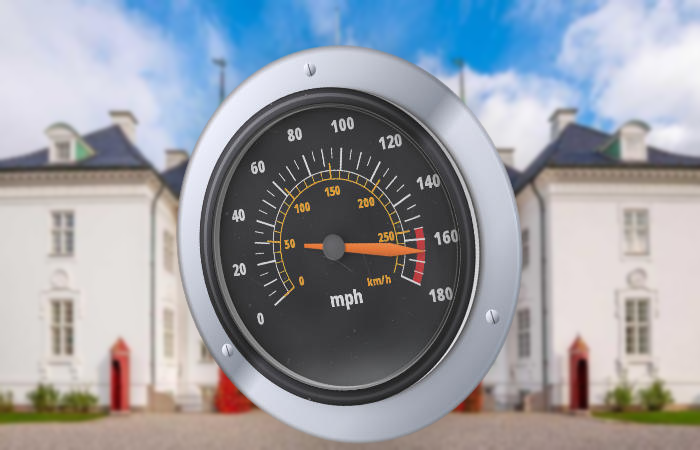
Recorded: 165 (mph)
